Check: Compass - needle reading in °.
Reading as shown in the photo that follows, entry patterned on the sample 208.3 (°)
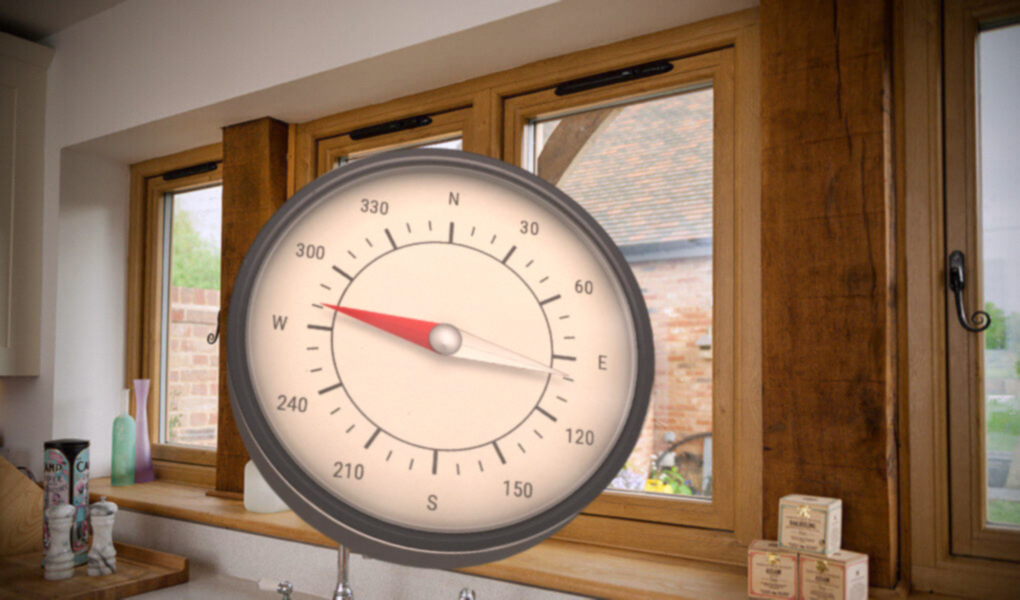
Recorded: 280 (°)
